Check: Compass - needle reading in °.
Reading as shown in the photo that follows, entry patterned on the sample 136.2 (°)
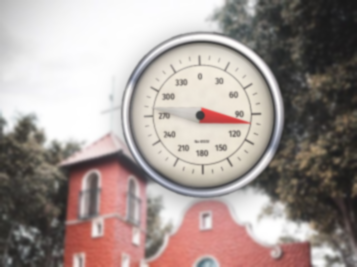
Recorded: 100 (°)
